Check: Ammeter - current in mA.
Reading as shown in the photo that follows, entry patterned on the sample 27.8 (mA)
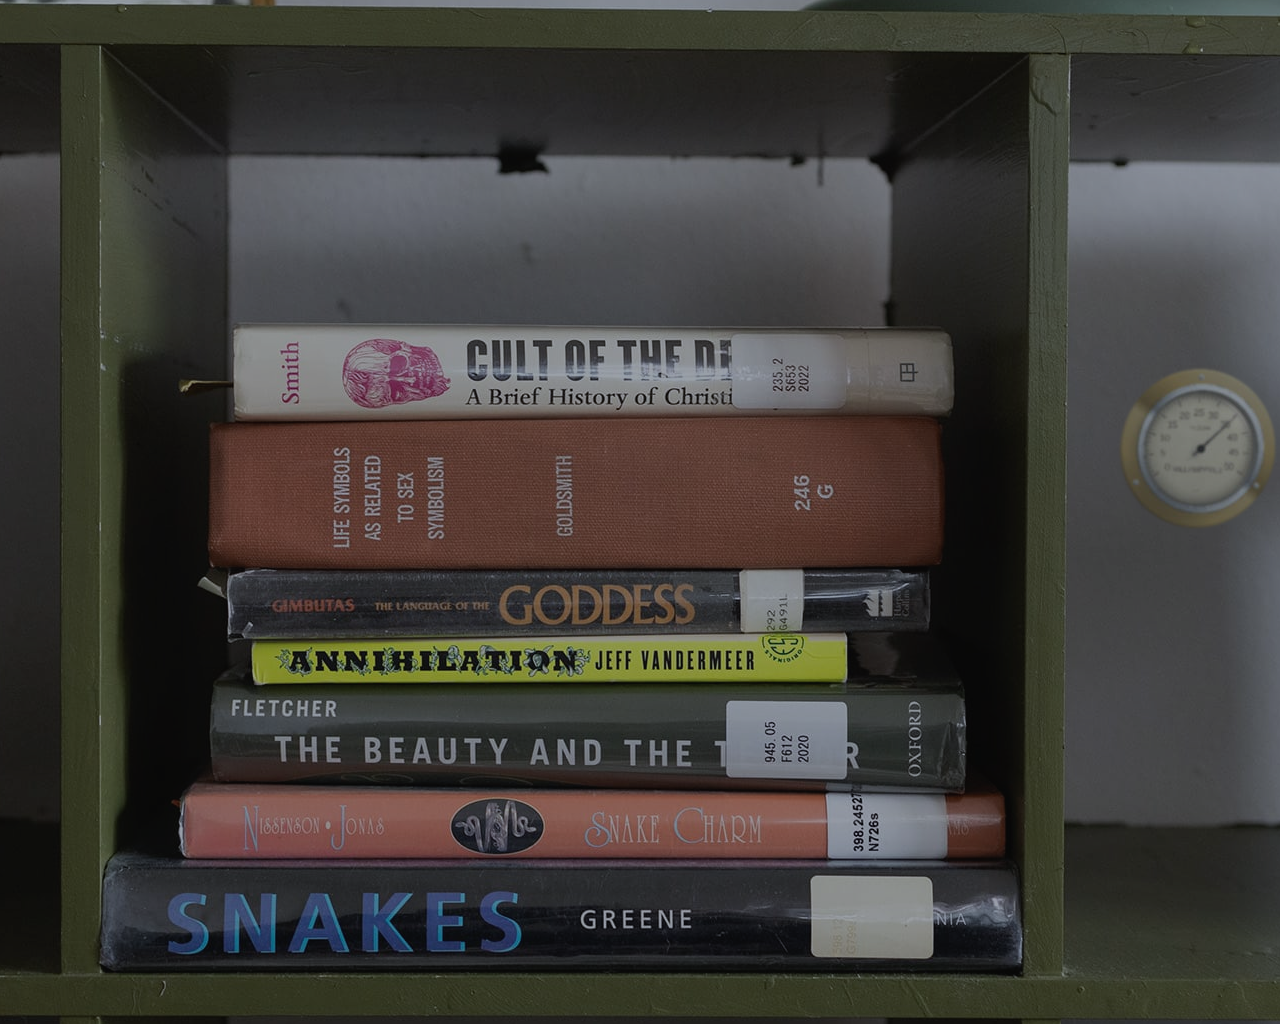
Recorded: 35 (mA)
